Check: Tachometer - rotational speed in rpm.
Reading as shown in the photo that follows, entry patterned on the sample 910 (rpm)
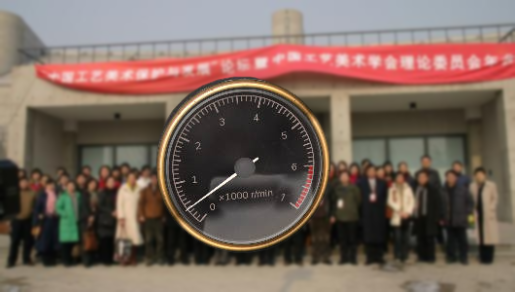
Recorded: 400 (rpm)
